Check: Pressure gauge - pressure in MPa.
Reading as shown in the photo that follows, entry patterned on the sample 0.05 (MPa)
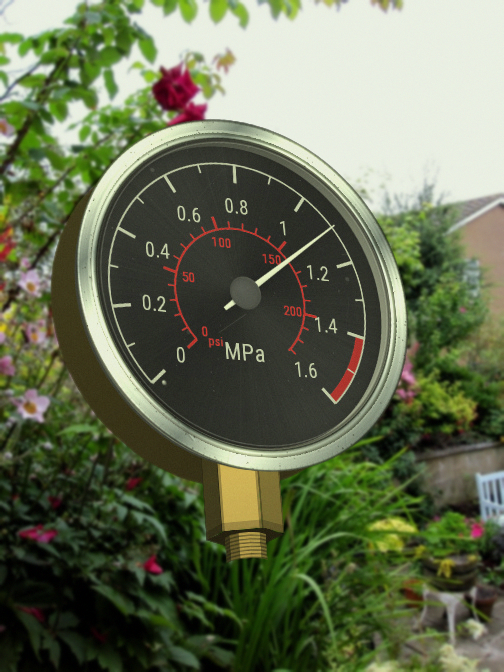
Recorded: 1.1 (MPa)
